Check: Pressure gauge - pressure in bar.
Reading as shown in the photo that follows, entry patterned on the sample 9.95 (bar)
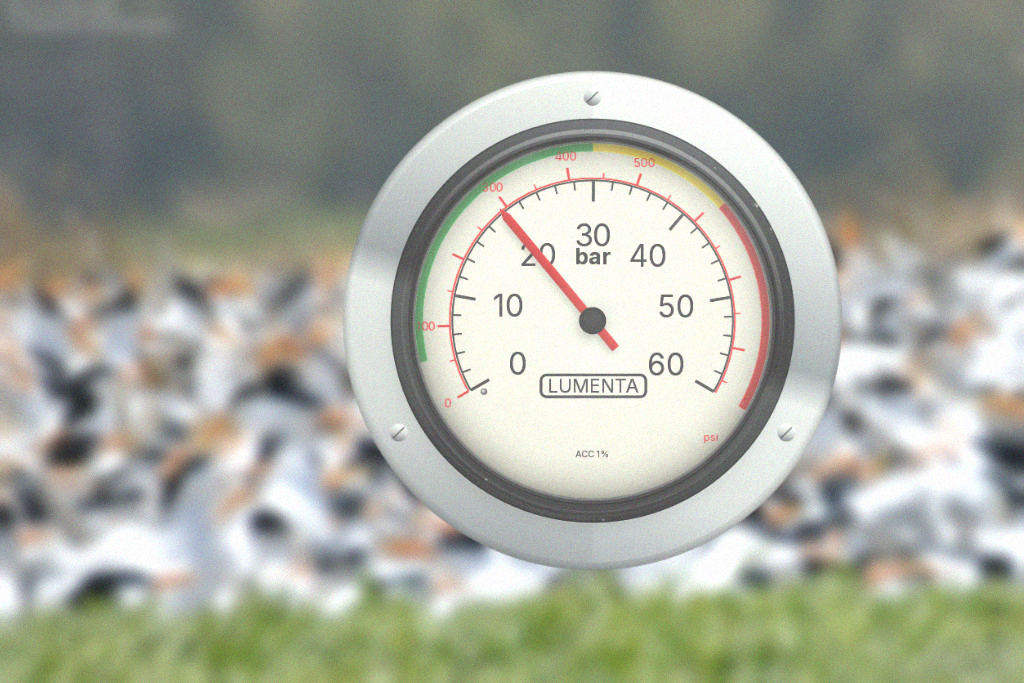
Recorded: 20 (bar)
